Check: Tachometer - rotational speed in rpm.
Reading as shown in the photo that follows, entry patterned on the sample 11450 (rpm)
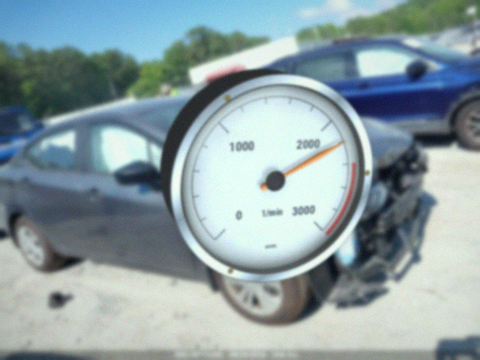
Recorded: 2200 (rpm)
